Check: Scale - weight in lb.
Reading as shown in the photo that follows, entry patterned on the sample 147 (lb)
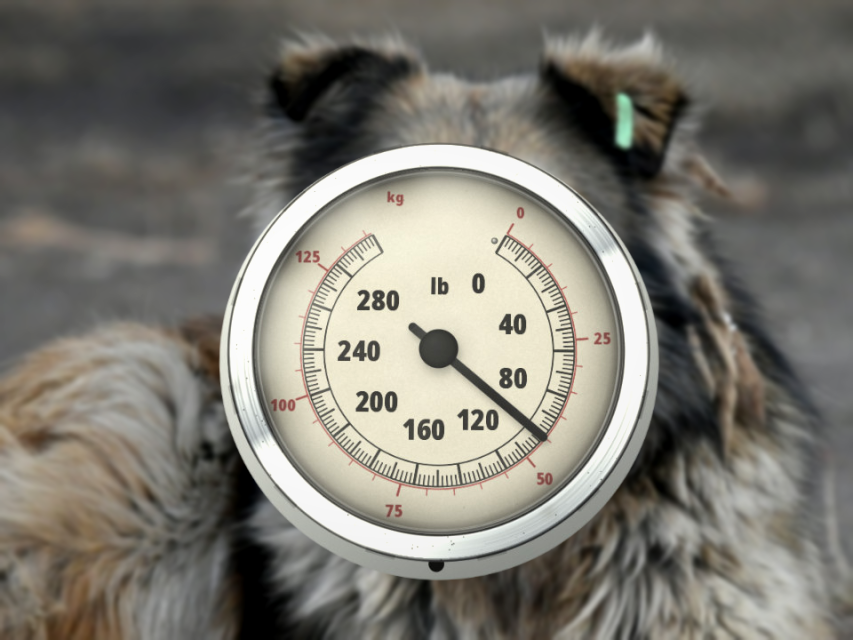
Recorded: 100 (lb)
